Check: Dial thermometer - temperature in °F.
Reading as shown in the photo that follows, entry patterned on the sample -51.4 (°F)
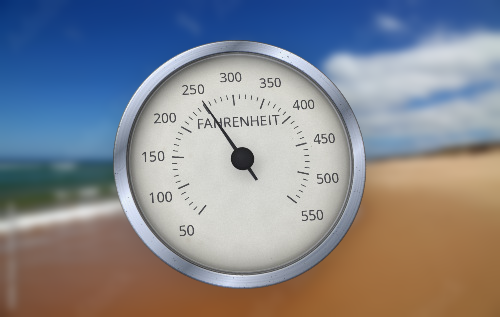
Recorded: 250 (°F)
